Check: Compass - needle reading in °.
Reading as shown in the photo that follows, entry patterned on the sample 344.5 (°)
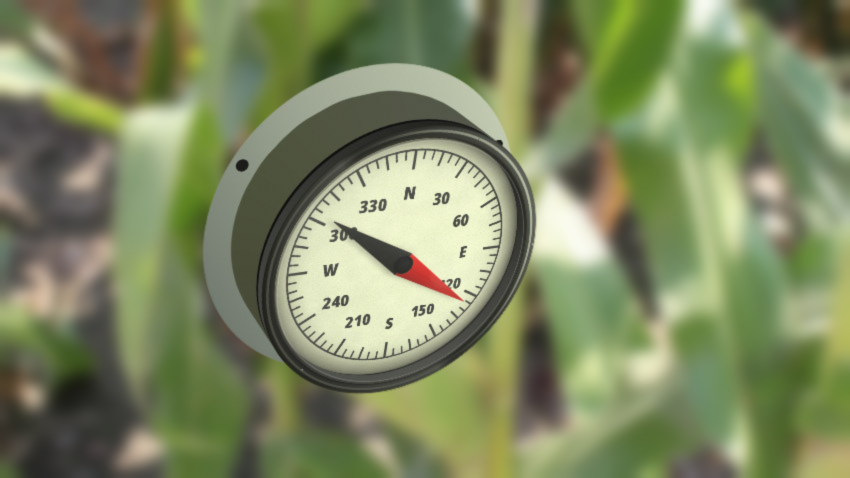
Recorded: 125 (°)
